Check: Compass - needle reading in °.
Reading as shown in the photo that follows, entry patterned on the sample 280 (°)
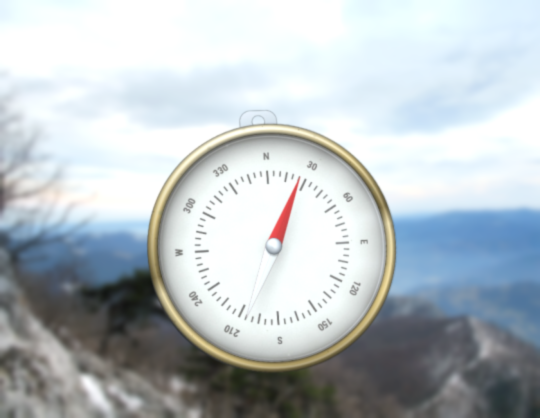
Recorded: 25 (°)
